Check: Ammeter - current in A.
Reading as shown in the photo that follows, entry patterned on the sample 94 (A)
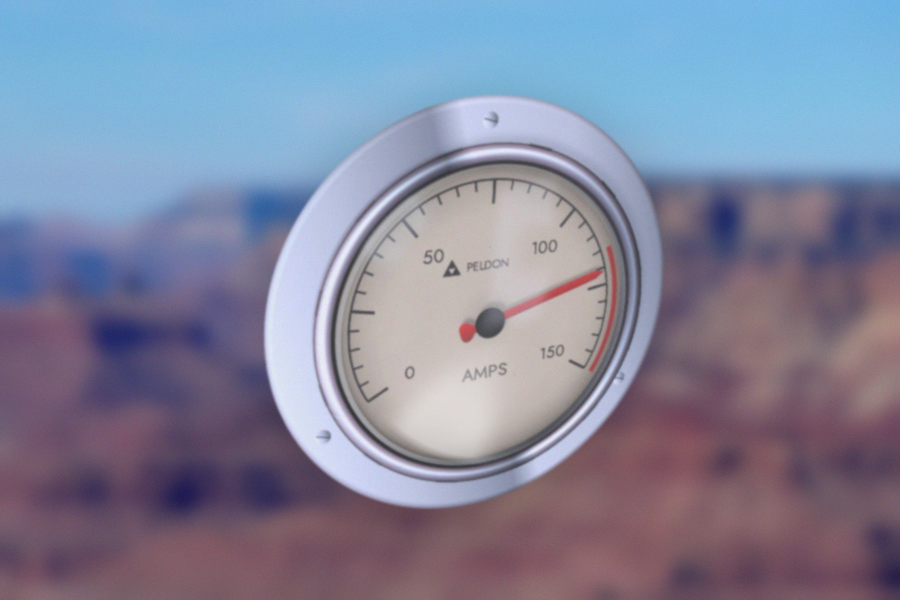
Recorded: 120 (A)
